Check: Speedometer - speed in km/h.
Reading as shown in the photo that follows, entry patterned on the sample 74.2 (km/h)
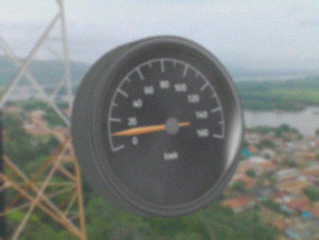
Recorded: 10 (km/h)
